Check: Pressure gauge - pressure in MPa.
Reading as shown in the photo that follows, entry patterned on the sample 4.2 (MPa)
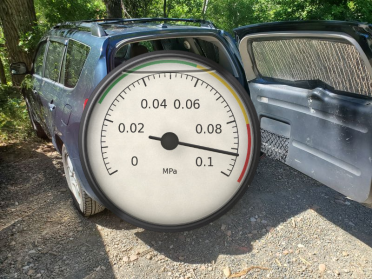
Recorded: 0.092 (MPa)
